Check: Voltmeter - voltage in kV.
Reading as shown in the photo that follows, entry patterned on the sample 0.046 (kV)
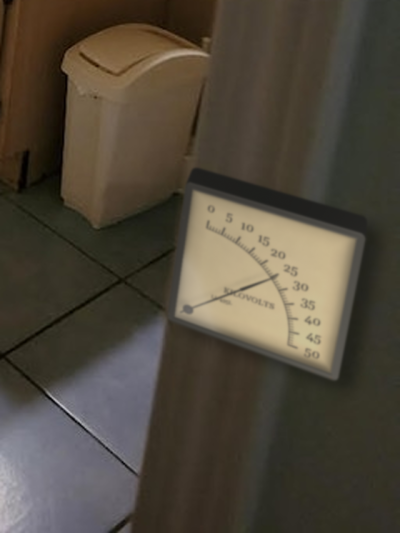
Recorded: 25 (kV)
